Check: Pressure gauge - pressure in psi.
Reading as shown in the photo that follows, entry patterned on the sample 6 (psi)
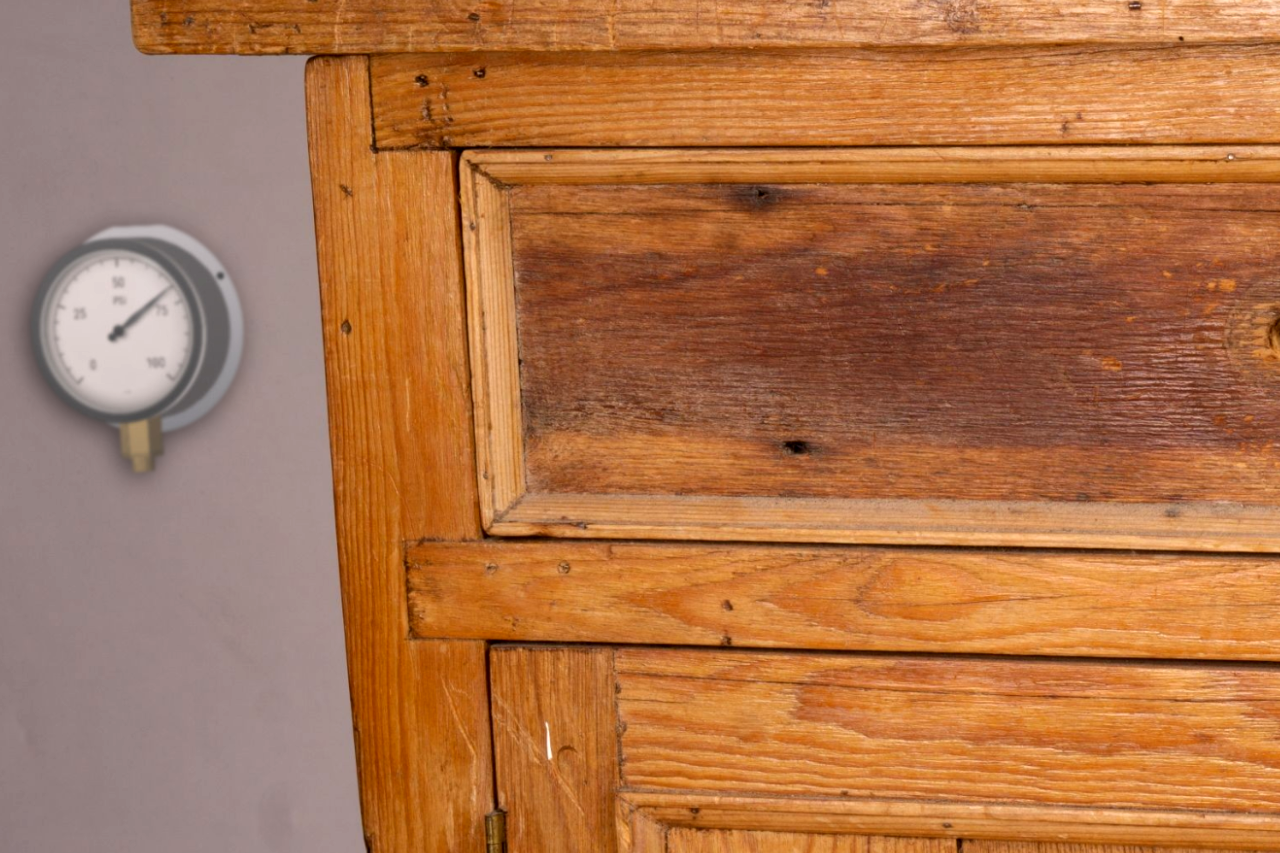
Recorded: 70 (psi)
